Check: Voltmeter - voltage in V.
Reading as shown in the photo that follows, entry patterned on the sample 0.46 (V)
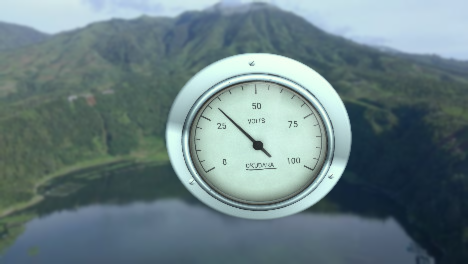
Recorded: 32.5 (V)
